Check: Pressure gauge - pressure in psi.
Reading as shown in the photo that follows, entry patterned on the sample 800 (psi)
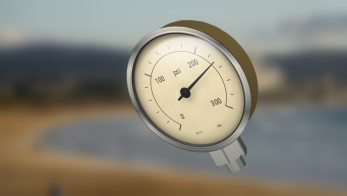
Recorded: 230 (psi)
